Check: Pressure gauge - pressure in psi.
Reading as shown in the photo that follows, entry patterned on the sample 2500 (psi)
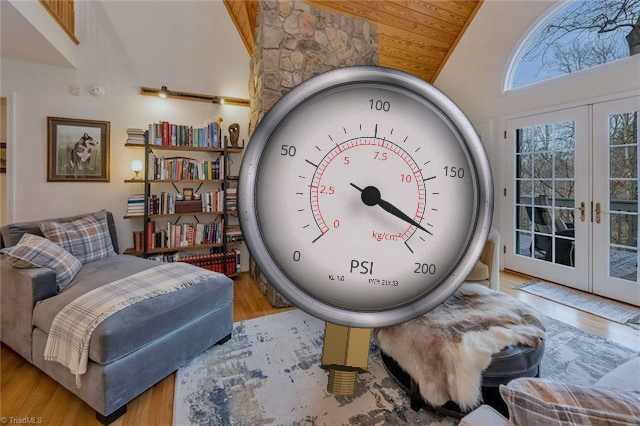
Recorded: 185 (psi)
